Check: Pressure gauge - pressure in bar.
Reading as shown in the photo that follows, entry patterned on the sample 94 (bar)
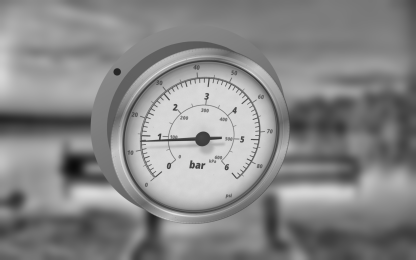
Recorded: 0.9 (bar)
